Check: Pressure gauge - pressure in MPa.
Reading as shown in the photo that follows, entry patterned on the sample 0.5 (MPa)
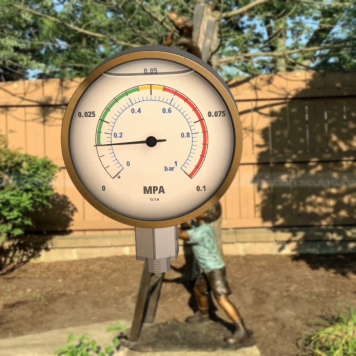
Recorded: 0.015 (MPa)
